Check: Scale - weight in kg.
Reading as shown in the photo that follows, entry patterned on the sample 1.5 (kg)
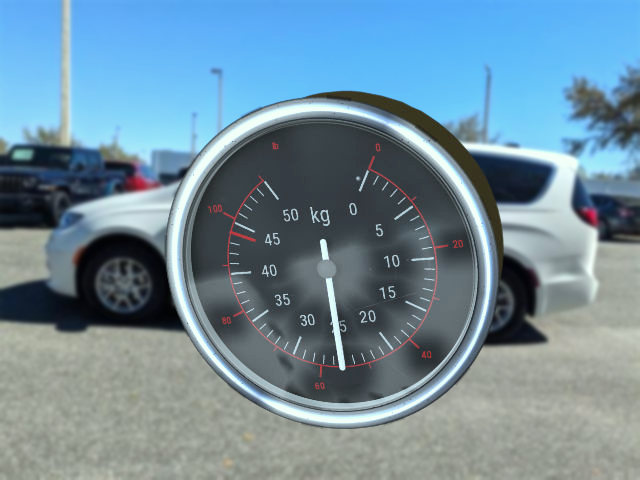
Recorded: 25 (kg)
